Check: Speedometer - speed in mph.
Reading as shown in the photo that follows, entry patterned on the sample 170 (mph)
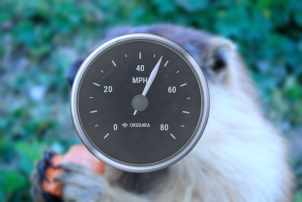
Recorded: 47.5 (mph)
